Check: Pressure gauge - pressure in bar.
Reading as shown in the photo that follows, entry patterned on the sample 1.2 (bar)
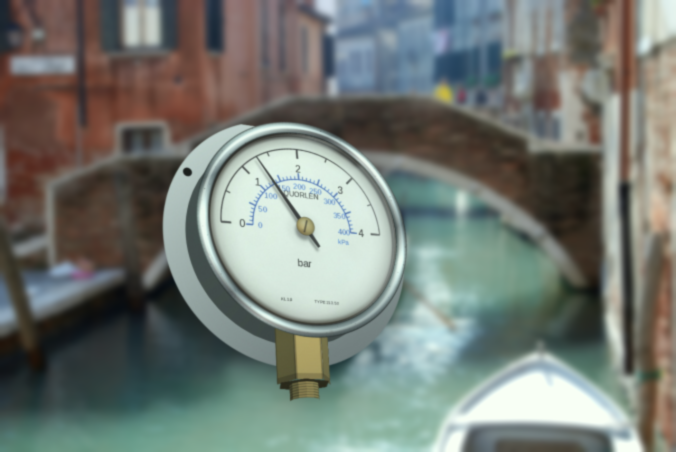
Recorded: 1.25 (bar)
